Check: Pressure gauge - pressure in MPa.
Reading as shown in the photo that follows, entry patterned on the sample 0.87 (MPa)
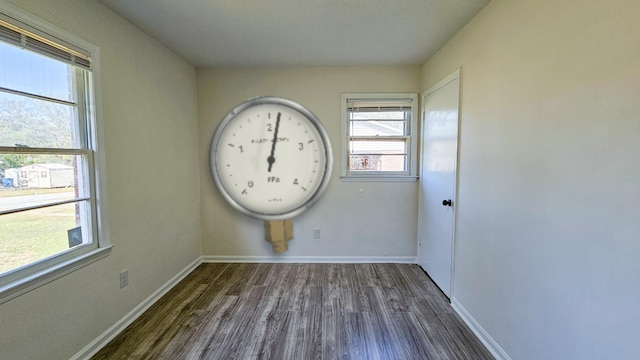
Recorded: 2.2 (MPa)
